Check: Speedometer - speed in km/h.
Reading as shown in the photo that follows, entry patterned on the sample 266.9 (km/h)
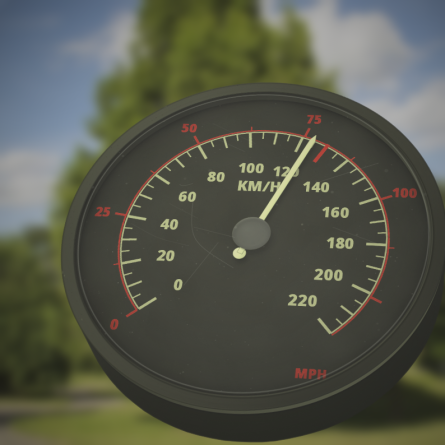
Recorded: 125 (km/h)
